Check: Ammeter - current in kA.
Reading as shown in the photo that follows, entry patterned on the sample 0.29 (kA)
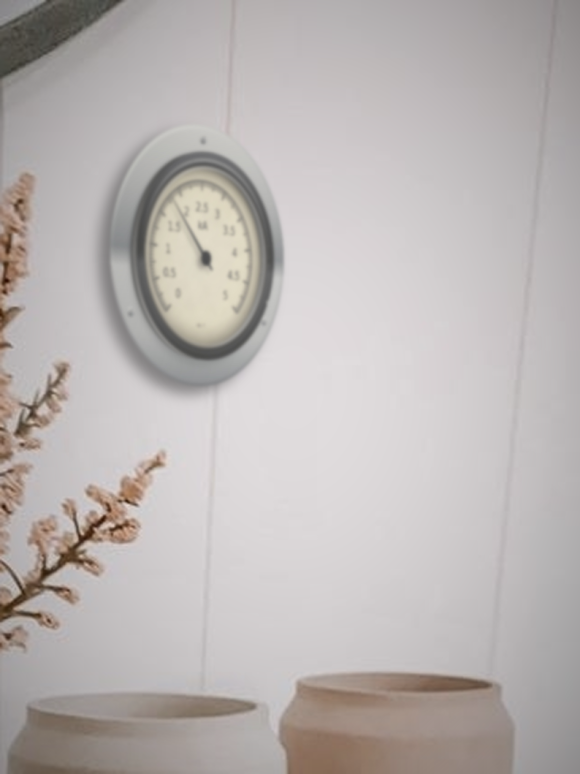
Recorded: 1.75 (kA)
